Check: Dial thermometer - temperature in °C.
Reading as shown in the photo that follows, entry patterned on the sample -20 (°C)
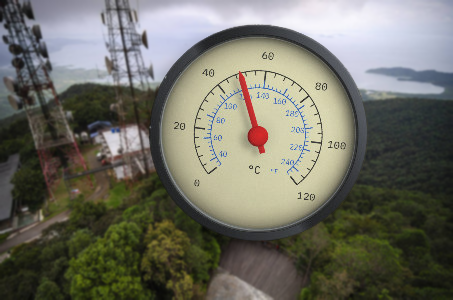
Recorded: 50 (°C)
